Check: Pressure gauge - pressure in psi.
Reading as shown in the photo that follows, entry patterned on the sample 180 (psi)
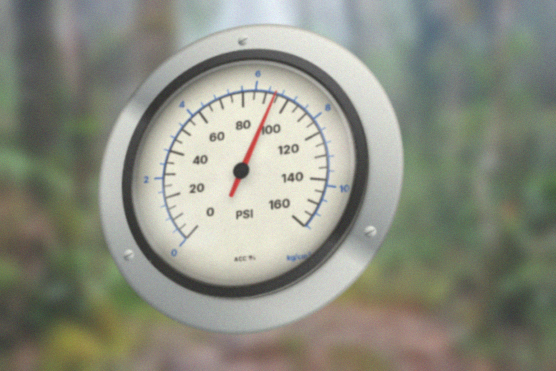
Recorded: 95 (psi)
